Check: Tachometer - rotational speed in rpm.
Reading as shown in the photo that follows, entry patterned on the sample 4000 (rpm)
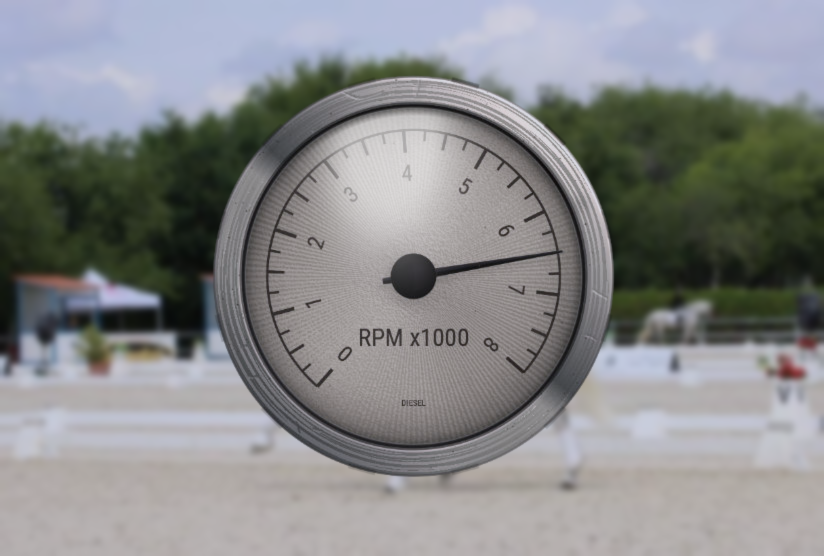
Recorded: 6500 (rpm)
